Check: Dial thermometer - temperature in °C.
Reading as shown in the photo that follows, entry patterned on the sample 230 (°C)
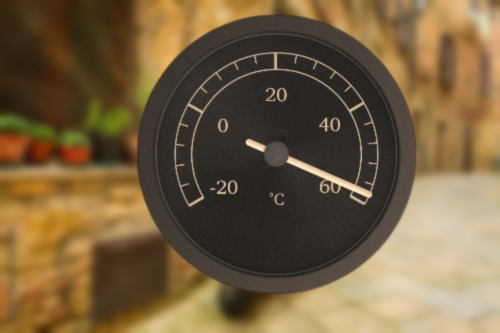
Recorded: 58 (°C)
